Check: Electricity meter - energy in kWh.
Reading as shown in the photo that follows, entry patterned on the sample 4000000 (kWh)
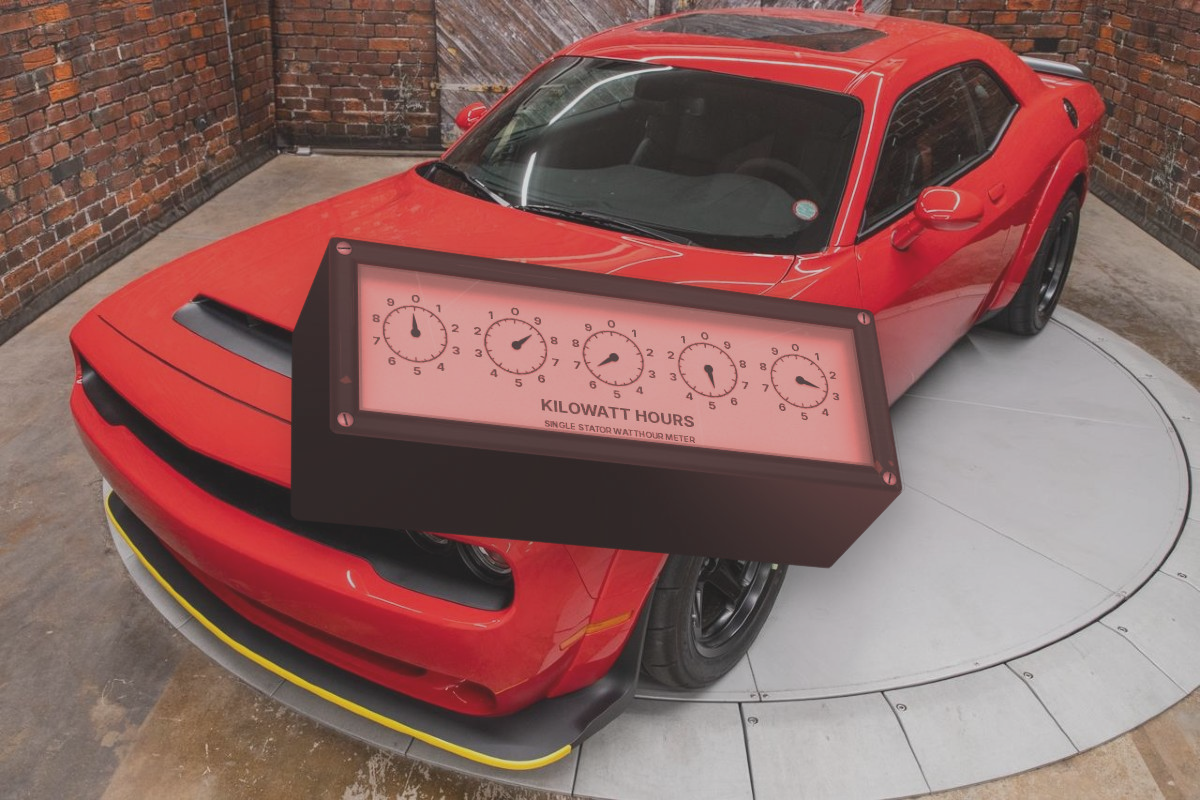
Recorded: 98653 (kWh)
